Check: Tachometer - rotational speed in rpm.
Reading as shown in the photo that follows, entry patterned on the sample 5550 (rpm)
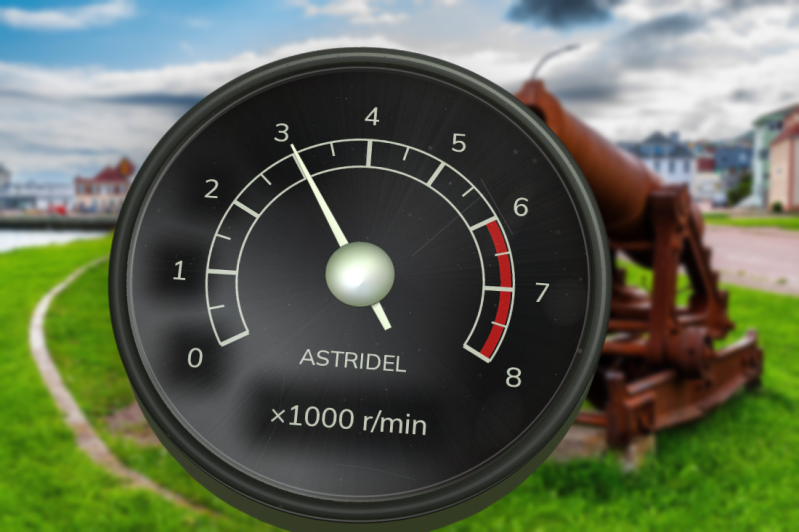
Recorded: 3000 (rpm)
